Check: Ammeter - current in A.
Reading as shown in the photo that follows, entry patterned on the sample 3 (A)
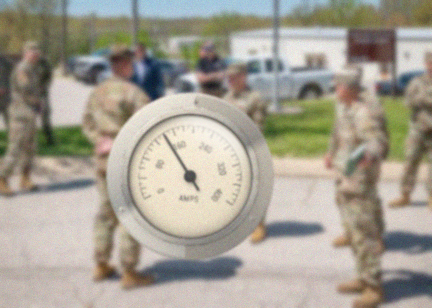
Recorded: 140 (A)
